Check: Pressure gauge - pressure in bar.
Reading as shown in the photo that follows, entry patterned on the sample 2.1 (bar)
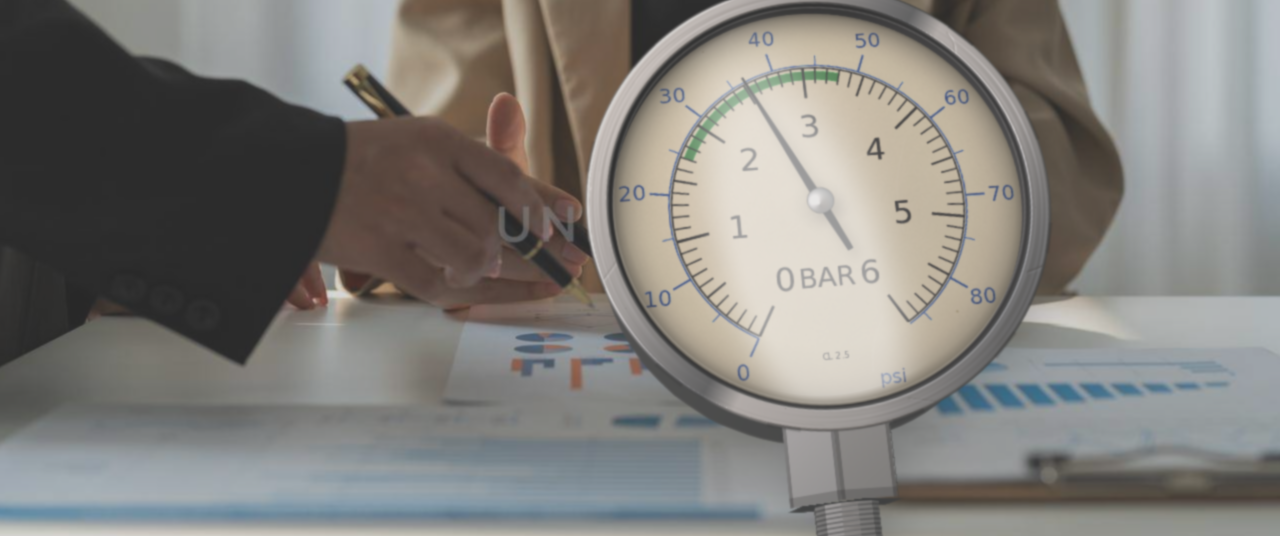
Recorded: 2.5 (bar)
